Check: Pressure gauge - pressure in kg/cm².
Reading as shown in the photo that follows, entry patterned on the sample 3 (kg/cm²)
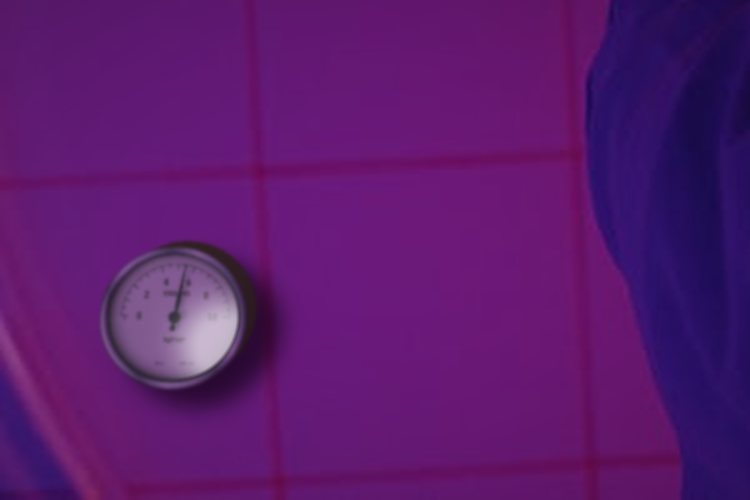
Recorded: 5.5 (kg/cm²)
